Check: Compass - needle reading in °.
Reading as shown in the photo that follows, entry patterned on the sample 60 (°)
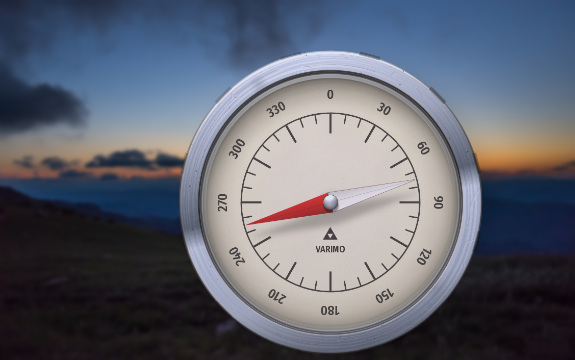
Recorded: 255 (°)
